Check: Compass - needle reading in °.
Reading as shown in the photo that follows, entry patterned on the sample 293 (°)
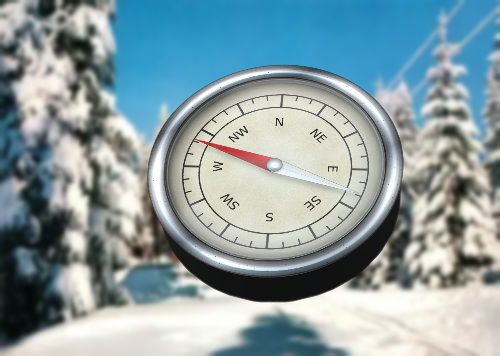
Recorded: 290 (°)
